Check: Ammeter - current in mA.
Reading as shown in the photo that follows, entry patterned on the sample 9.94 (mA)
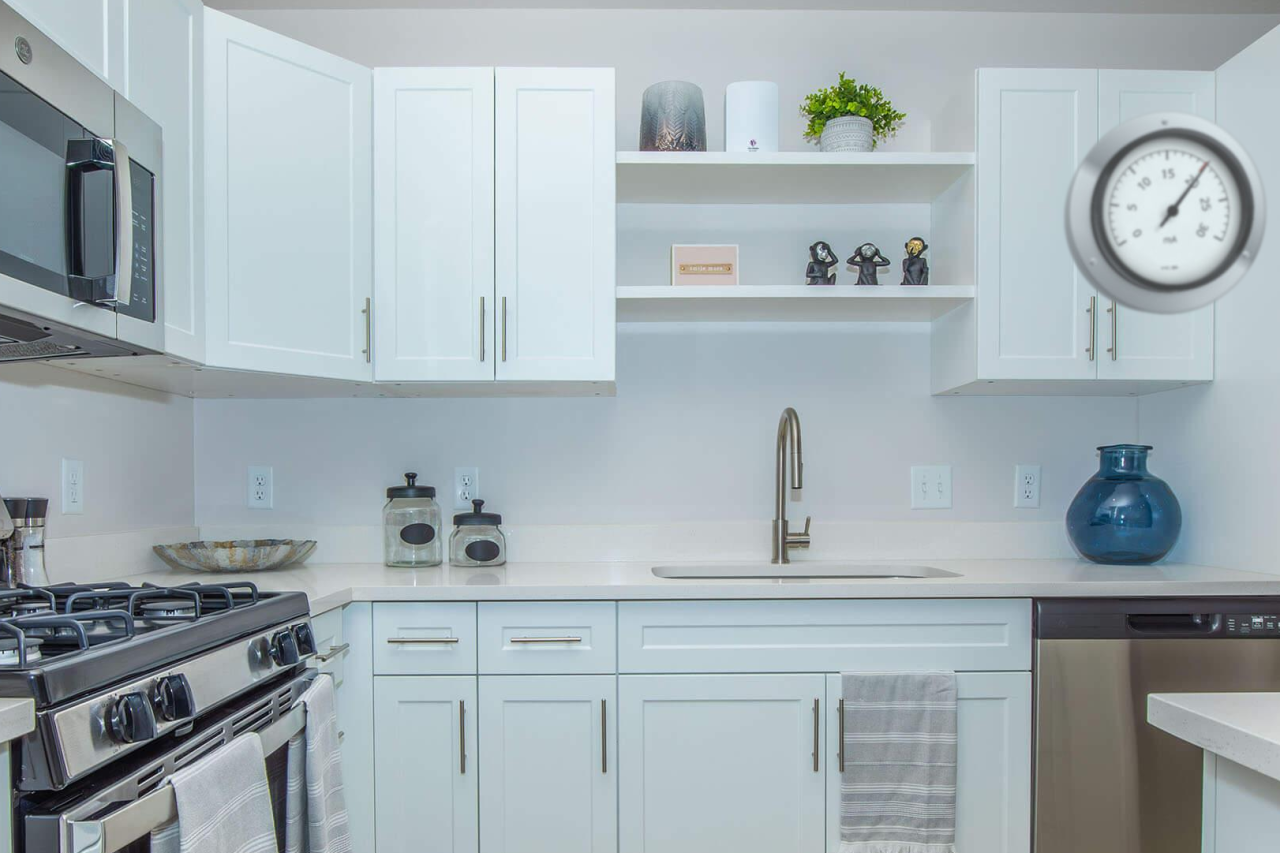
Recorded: 20 (mA)
